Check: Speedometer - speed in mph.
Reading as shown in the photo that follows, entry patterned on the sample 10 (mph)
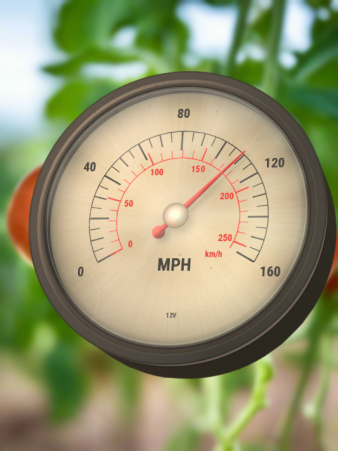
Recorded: 110 (mph)
